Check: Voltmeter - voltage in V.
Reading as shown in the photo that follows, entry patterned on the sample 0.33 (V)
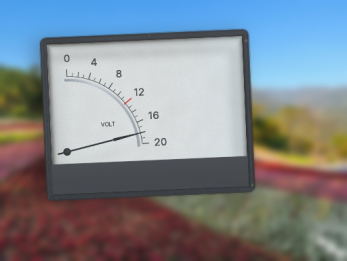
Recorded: 18 (V)
